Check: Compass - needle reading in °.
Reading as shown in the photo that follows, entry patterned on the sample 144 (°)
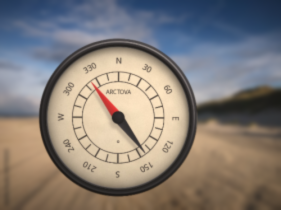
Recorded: 322.5 (°)
